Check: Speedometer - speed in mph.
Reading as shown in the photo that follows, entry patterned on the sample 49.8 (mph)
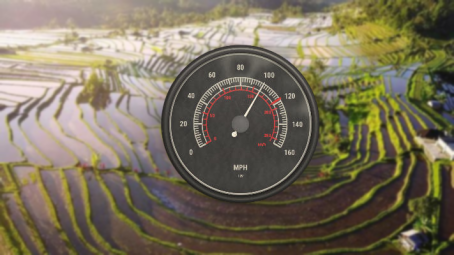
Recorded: 100 (mph)
